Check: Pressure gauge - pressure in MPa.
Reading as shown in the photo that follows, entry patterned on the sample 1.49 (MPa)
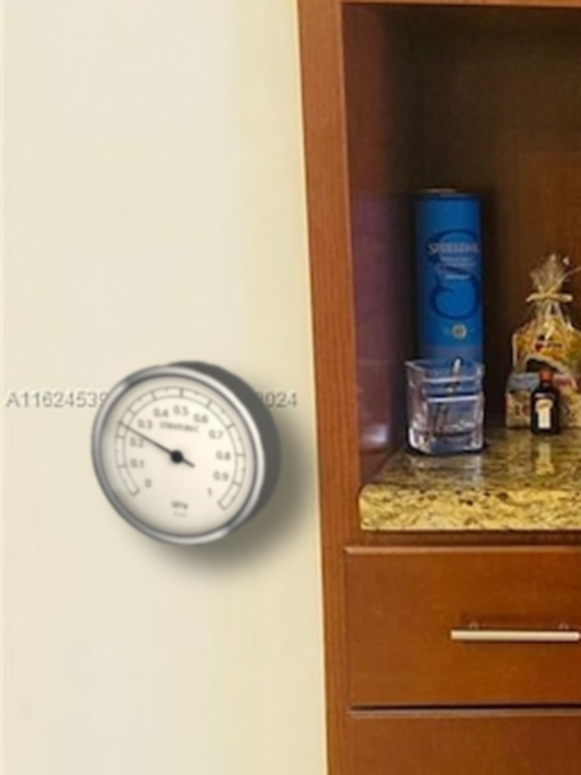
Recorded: 0.25 (MPa)
